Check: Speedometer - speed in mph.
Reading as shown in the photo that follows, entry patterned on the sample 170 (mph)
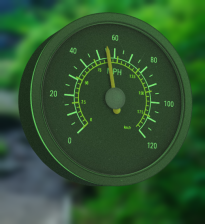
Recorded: 55 (mph)
